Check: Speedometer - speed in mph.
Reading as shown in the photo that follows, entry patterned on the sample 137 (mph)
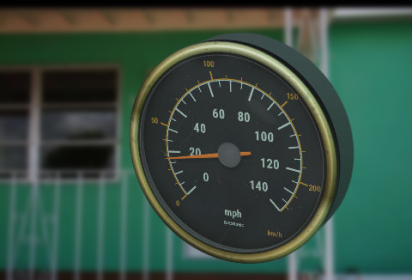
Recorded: 17.5 (mph)
